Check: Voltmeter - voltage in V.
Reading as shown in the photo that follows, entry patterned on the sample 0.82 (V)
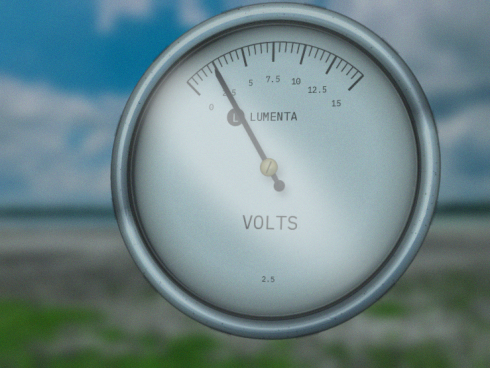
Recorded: 2.5 (V)
